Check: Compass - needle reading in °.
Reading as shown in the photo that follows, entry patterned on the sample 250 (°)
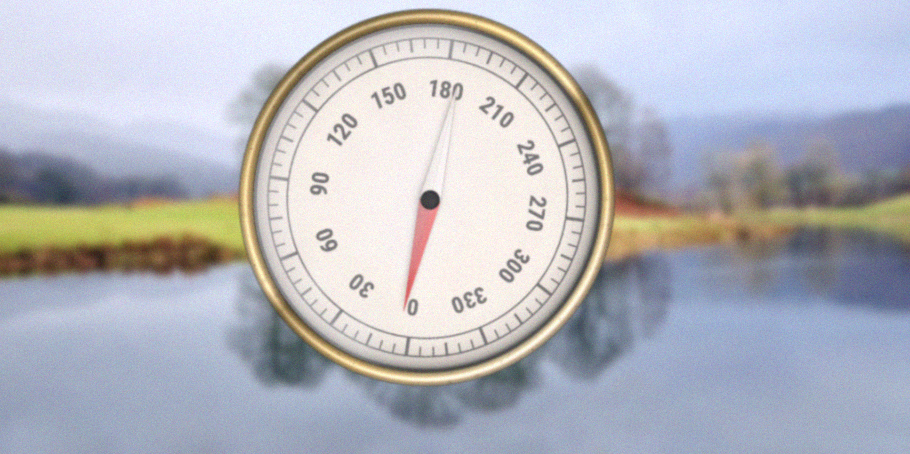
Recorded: 5 (°)
